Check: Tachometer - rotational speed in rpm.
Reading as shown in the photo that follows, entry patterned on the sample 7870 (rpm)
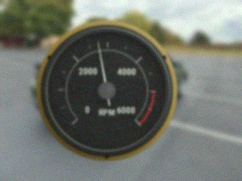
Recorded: 2750 (rpm)
